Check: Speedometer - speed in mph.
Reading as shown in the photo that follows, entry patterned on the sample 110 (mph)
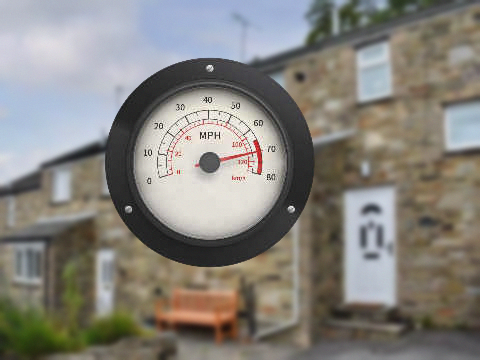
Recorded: 70 (mph)
